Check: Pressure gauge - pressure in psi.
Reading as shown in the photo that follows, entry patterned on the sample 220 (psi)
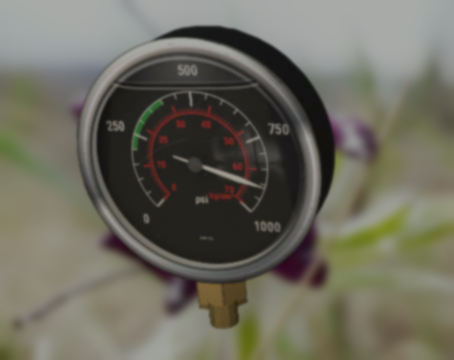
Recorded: 900 (psi)
